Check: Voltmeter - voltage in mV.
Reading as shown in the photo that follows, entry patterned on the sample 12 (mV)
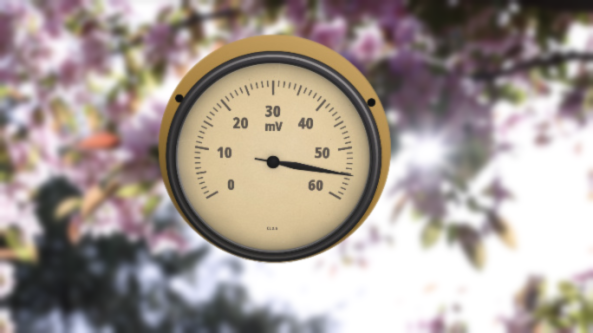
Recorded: 55 (mV)
